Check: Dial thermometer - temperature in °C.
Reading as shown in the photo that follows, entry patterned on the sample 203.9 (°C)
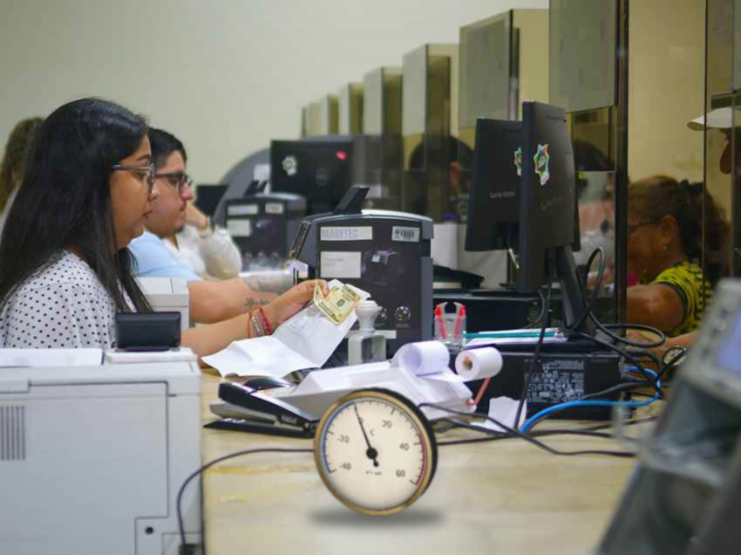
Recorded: 0 (°C)
